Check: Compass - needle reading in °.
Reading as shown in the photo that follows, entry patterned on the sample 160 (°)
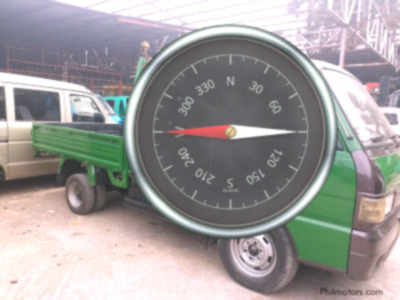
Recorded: 270 (°)
